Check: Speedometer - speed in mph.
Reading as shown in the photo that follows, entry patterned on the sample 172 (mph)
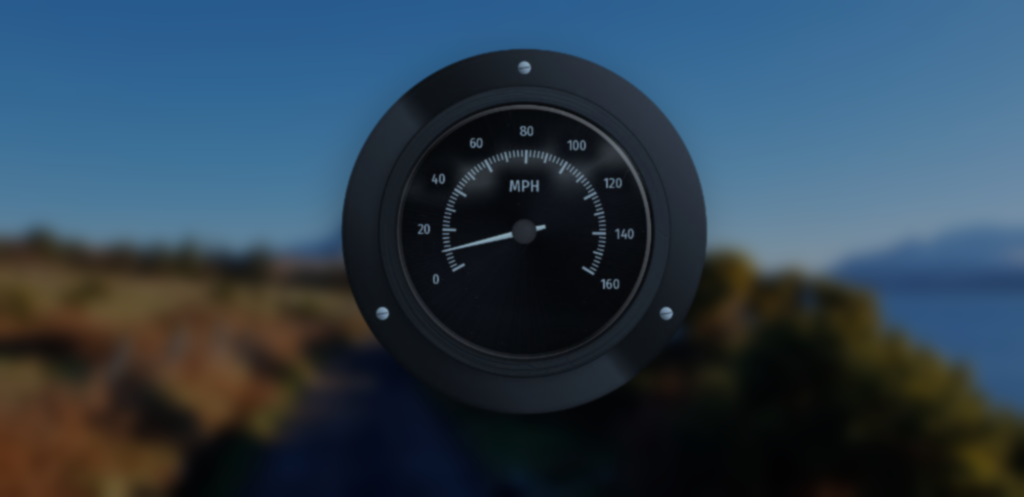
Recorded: 10 (mph)
